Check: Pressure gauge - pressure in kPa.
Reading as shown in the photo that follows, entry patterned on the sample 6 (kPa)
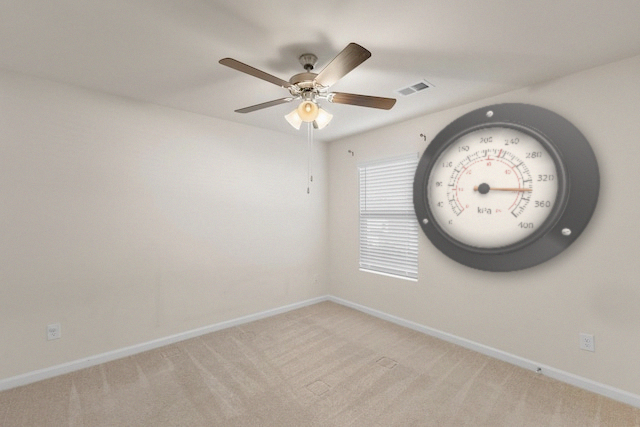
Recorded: 340 (kPa)
